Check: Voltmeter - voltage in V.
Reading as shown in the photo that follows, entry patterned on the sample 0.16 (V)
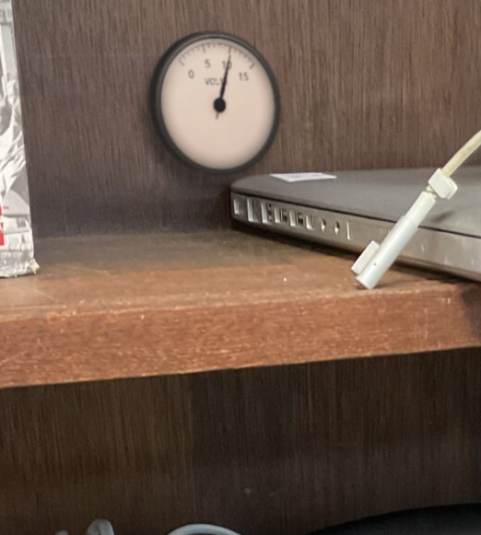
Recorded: 10 (V)
